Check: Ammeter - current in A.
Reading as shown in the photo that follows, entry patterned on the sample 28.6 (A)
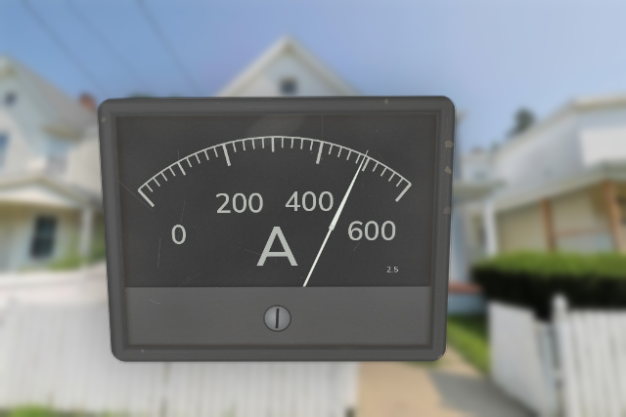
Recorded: 490 (A)
